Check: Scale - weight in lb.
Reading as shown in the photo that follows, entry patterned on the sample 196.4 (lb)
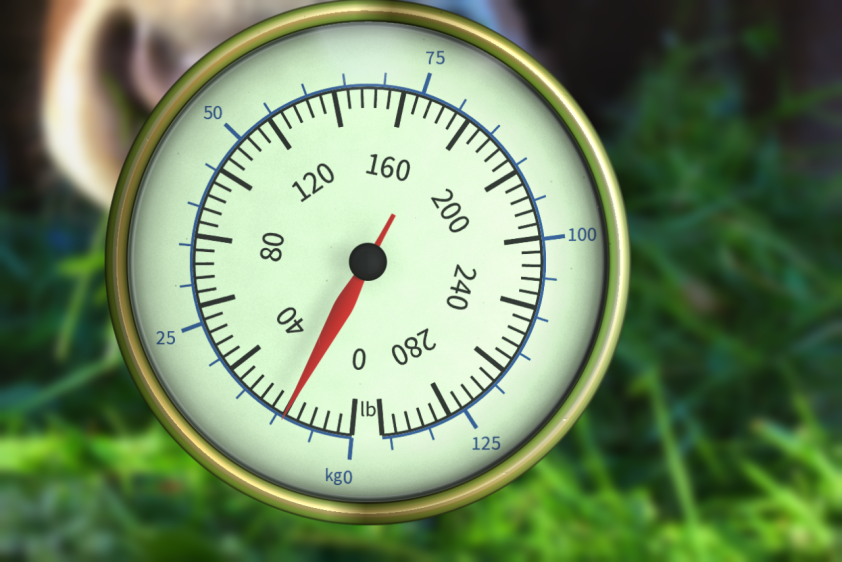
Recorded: 20 (lb)
